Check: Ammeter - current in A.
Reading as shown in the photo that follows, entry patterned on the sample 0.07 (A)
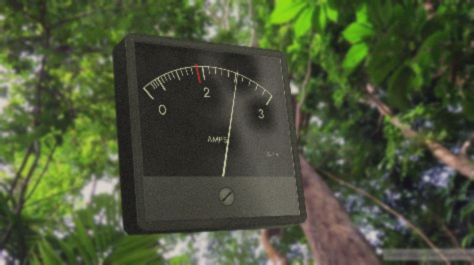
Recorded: 2.5 (A)
